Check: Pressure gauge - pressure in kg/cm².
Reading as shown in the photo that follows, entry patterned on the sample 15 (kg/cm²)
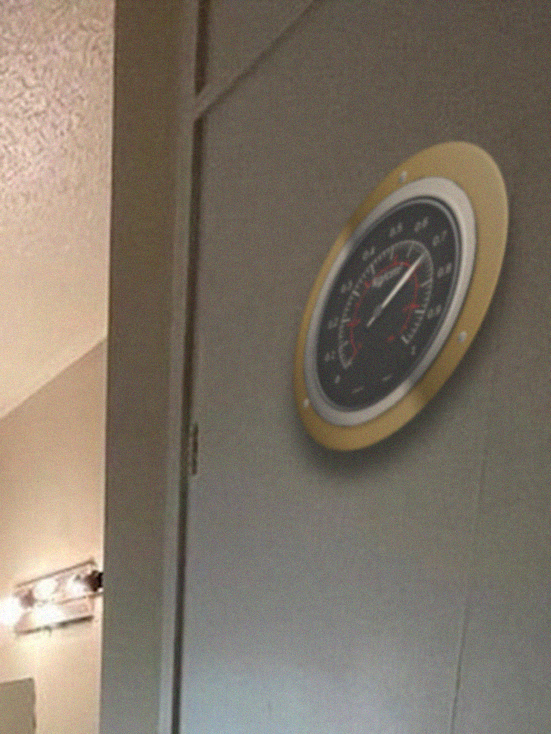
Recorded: 0.7 (kg/cm²)
